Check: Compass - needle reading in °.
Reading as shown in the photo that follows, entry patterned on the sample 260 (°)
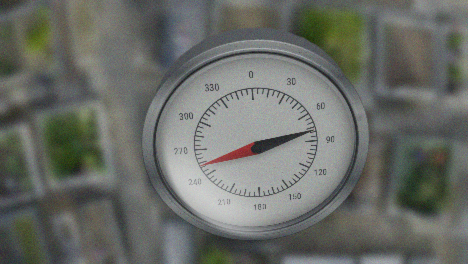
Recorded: 255 (°)
